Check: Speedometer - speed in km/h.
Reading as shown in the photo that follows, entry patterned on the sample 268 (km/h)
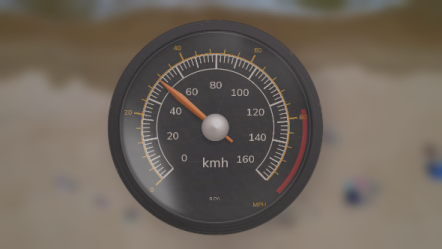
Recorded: 50 (km/h)
